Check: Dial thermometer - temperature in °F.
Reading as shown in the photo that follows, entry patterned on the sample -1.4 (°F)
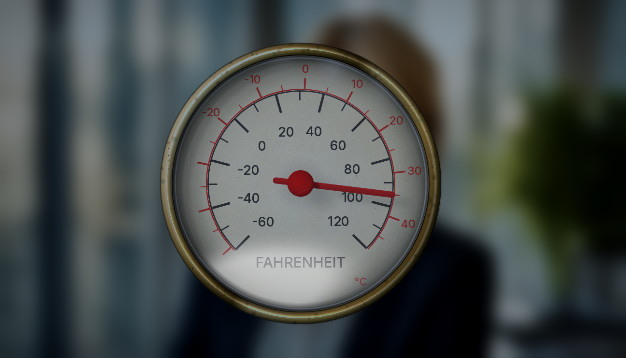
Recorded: 95 (°F)
